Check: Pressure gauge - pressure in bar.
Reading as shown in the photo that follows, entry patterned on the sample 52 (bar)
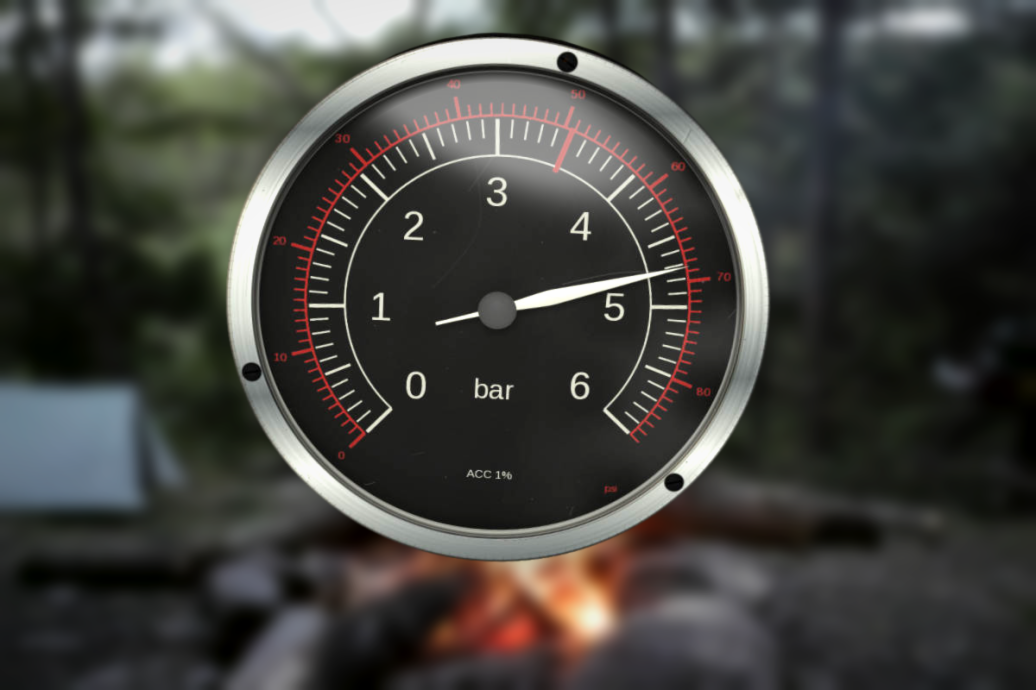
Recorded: 4.7 (bar)
